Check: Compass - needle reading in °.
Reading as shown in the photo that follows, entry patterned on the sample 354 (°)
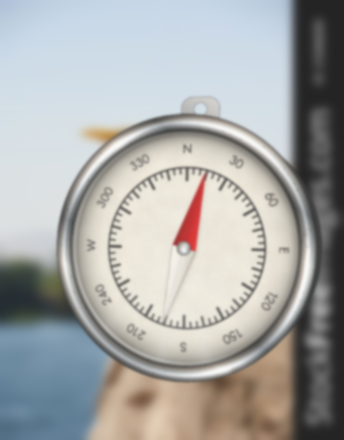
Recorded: 15 (°)
